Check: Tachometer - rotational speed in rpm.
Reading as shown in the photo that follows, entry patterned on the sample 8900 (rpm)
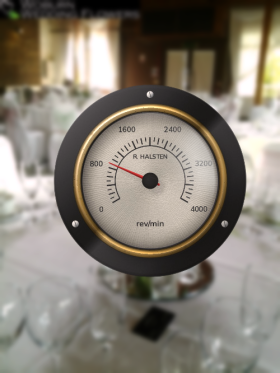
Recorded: 900 (rpm)
